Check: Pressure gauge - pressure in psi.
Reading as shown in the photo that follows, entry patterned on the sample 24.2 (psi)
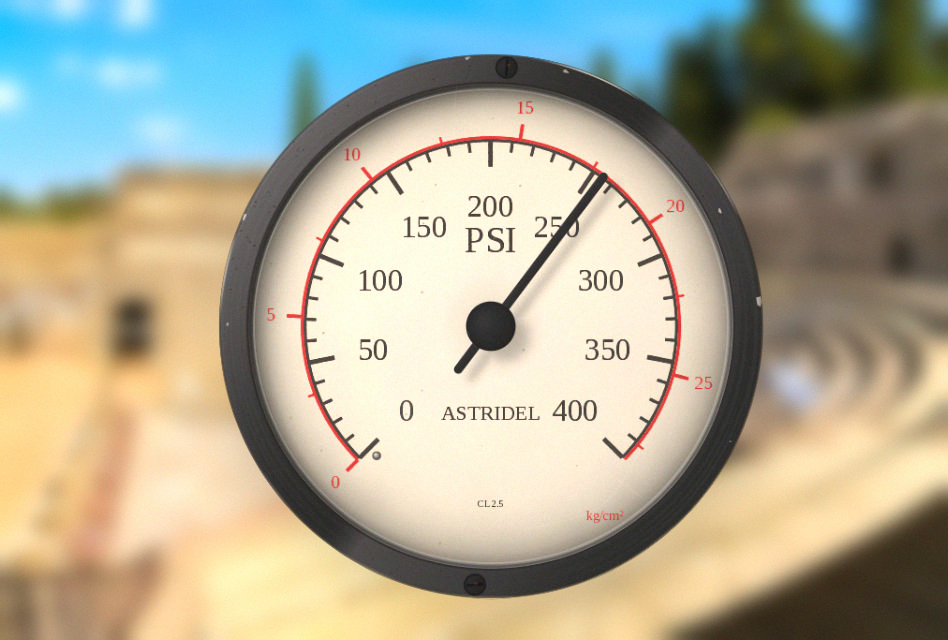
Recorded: 255 (psi)
